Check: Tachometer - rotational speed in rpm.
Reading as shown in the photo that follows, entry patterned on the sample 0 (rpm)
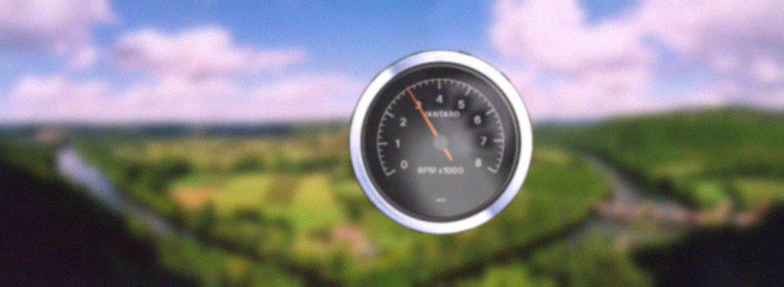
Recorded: 3000 (rpm)
